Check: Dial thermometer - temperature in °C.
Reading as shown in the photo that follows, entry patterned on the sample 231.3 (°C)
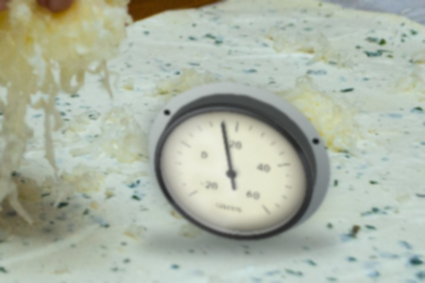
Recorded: 16 (°C)
